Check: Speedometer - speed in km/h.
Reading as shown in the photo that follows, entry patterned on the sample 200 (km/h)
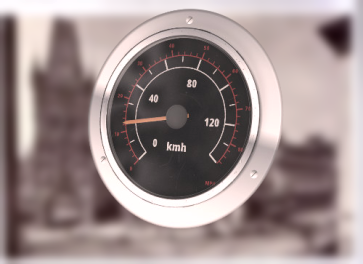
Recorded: 20 (km/h)
